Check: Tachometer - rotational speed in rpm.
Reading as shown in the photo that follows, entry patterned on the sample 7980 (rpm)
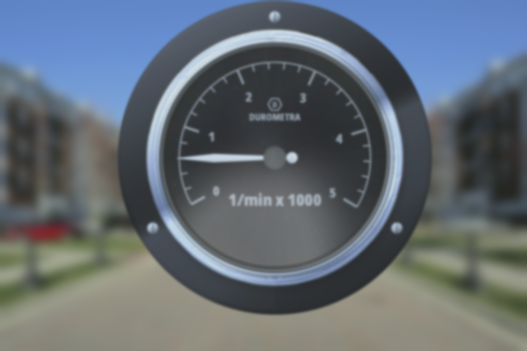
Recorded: 600 (rpm)
